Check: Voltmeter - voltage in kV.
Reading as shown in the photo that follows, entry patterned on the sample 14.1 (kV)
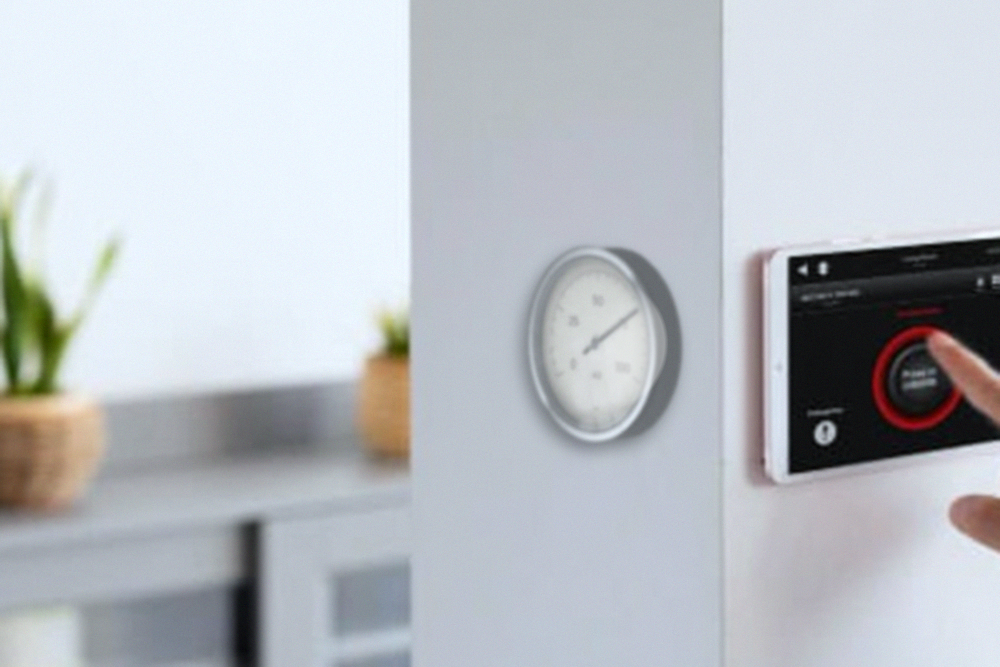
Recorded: 75 (kV)
